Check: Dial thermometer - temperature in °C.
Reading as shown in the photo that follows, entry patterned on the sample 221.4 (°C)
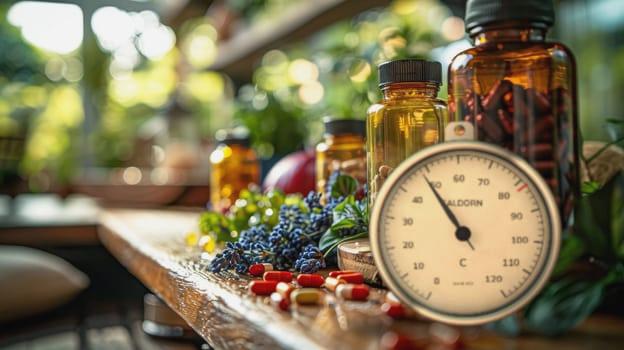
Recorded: 48 (°C)
